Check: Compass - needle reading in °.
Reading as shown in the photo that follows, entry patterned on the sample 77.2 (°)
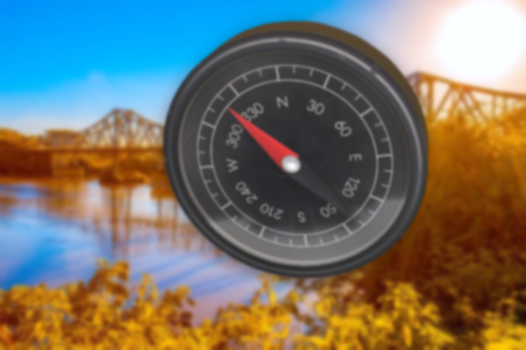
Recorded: 320 (°)
